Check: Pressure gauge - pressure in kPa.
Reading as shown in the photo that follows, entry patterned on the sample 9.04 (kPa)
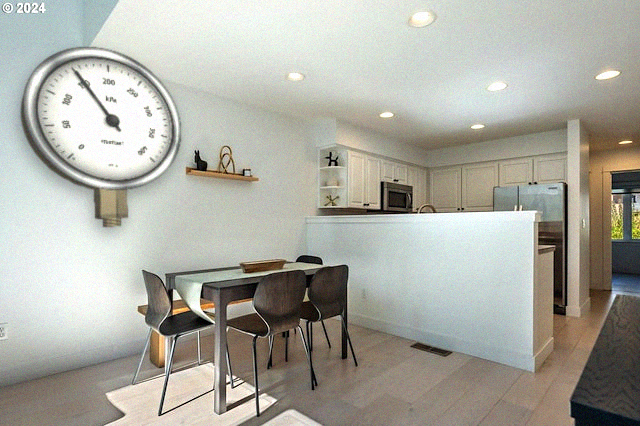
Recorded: 150 (kPa)
